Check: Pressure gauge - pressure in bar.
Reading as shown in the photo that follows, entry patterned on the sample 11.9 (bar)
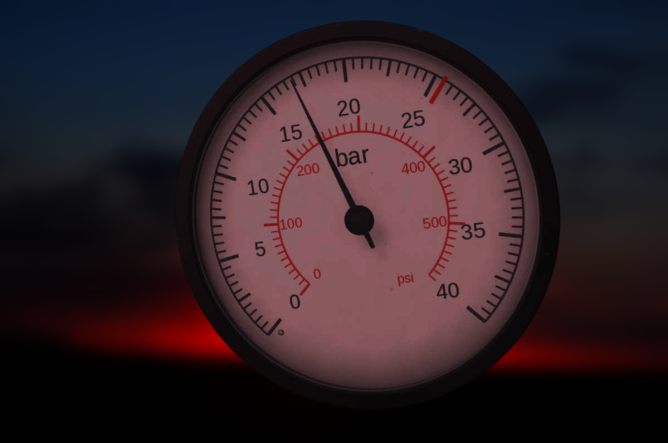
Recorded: 17 (bar)
